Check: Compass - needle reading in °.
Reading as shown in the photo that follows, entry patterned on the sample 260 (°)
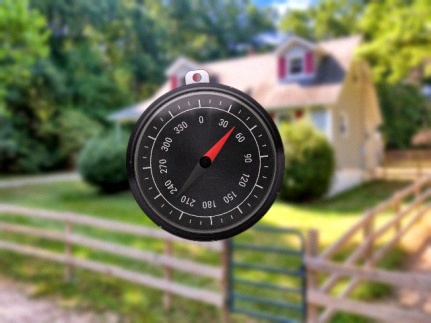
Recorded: 45 (°)
